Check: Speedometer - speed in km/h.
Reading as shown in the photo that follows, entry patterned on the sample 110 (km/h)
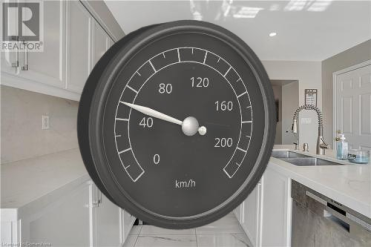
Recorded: 50 (km/h)
